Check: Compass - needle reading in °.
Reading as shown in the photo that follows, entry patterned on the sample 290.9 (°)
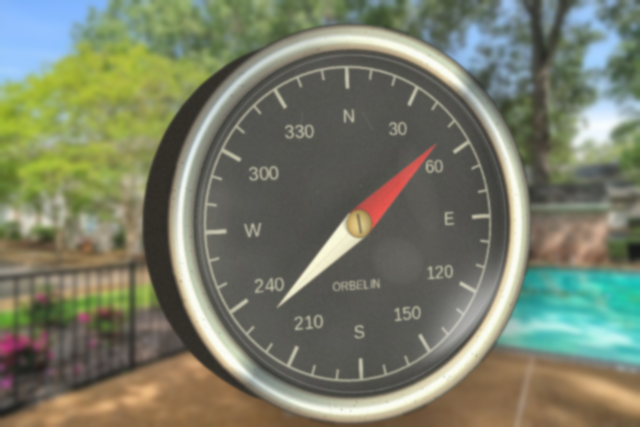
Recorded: 50 (°)
